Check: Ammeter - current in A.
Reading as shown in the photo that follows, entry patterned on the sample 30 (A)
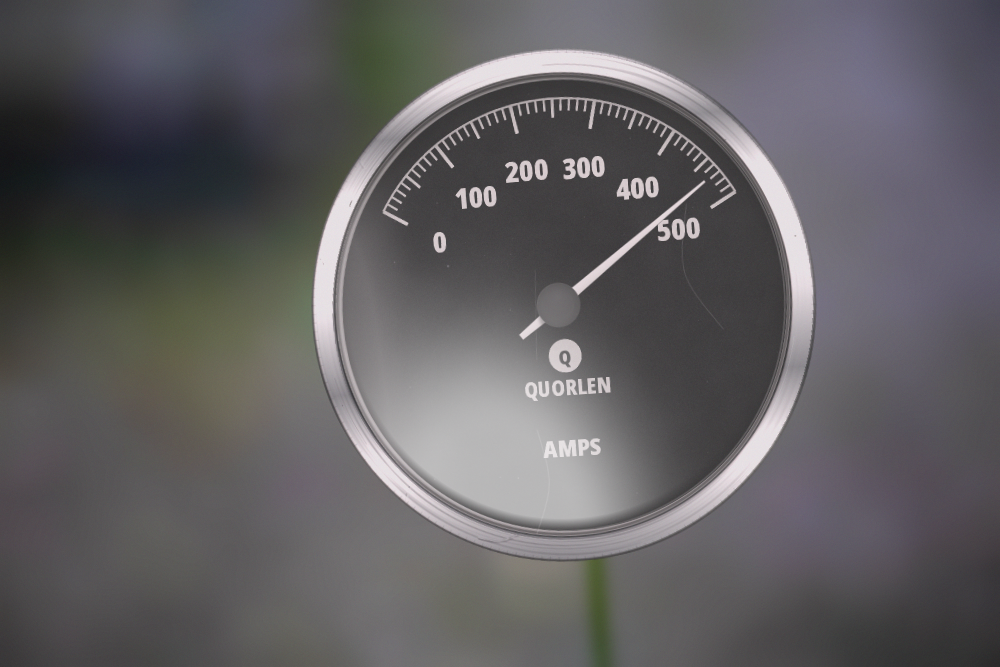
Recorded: 470 (A)
